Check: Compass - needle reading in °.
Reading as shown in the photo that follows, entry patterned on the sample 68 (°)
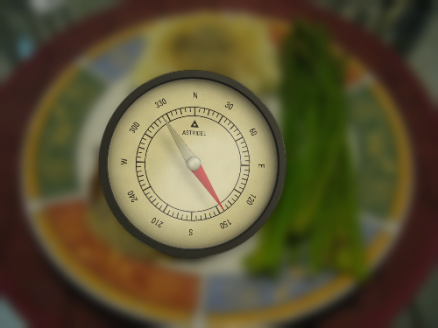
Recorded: 145 (°)
